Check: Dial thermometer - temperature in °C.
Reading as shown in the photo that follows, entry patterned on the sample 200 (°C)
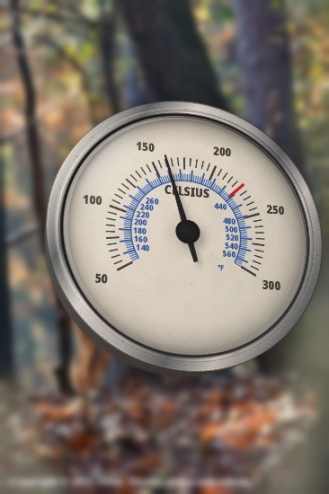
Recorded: 160 (°C)
